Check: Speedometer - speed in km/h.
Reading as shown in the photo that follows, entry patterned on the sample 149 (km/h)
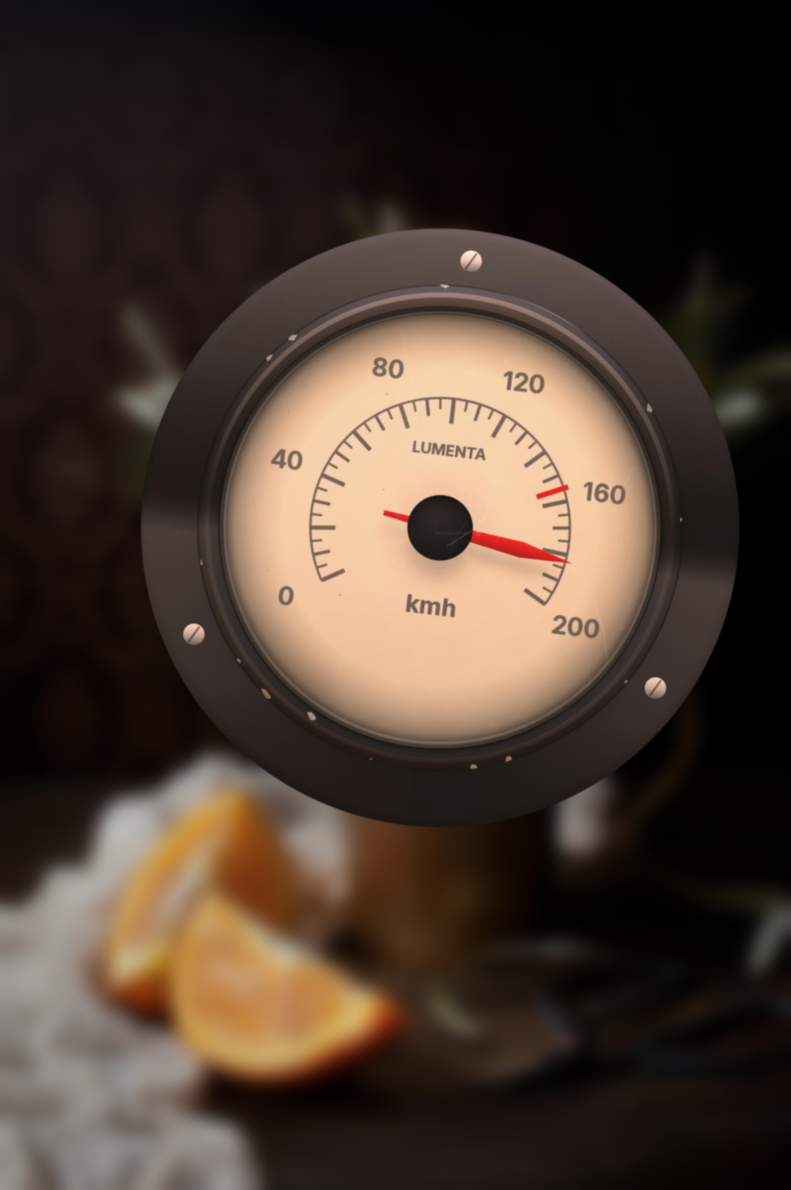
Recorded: 182.5 (km/h)
